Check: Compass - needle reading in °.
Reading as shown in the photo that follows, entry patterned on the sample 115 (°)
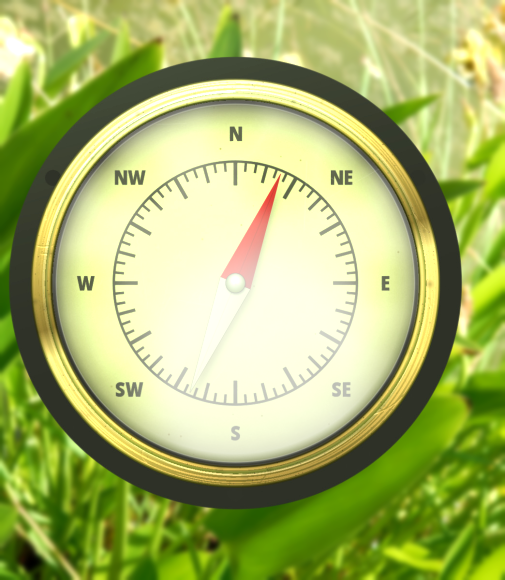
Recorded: 22.5 (°)
